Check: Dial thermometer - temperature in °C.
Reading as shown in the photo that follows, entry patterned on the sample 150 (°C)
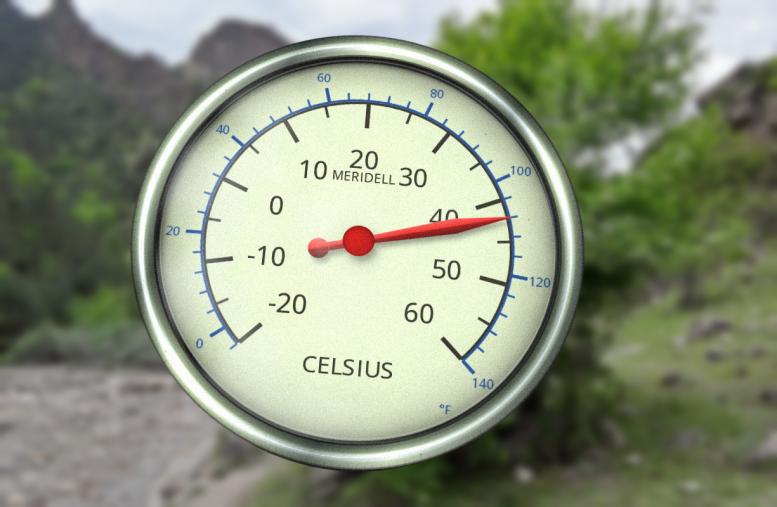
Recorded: 42.5 (°C)
